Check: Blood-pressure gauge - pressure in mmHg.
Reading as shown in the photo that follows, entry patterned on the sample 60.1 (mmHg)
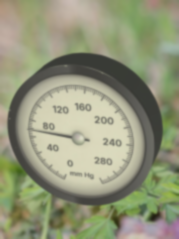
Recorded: 70 (mmHg)
